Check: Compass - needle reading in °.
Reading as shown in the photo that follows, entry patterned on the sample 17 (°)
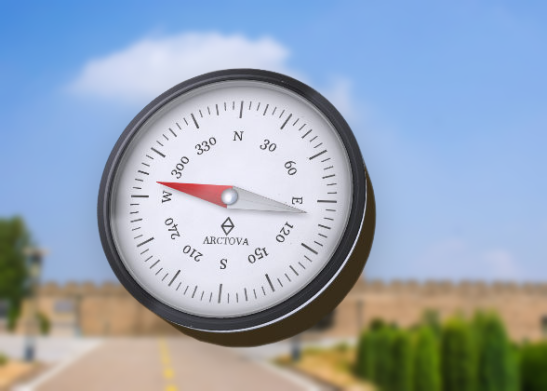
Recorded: 280 (°)
